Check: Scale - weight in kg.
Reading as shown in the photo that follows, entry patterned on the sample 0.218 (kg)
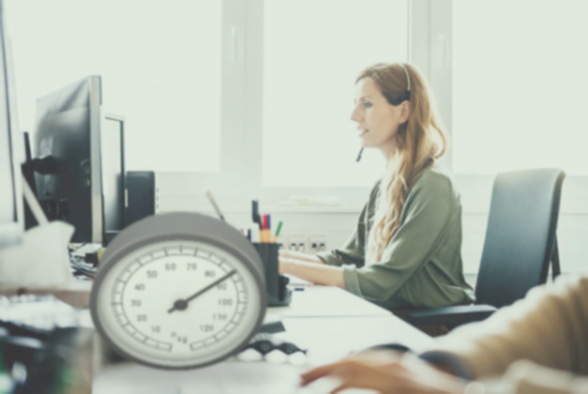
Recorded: 85 (kg)
